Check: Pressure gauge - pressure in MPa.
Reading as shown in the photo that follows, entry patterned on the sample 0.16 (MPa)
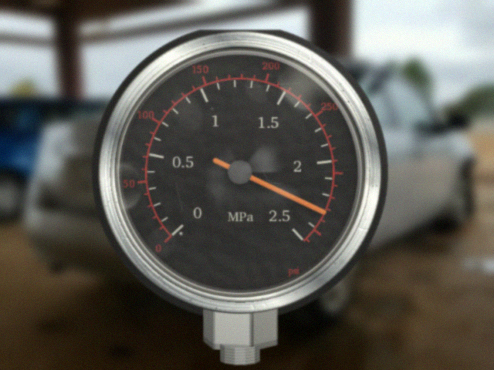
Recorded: 2.3 (MPa)
